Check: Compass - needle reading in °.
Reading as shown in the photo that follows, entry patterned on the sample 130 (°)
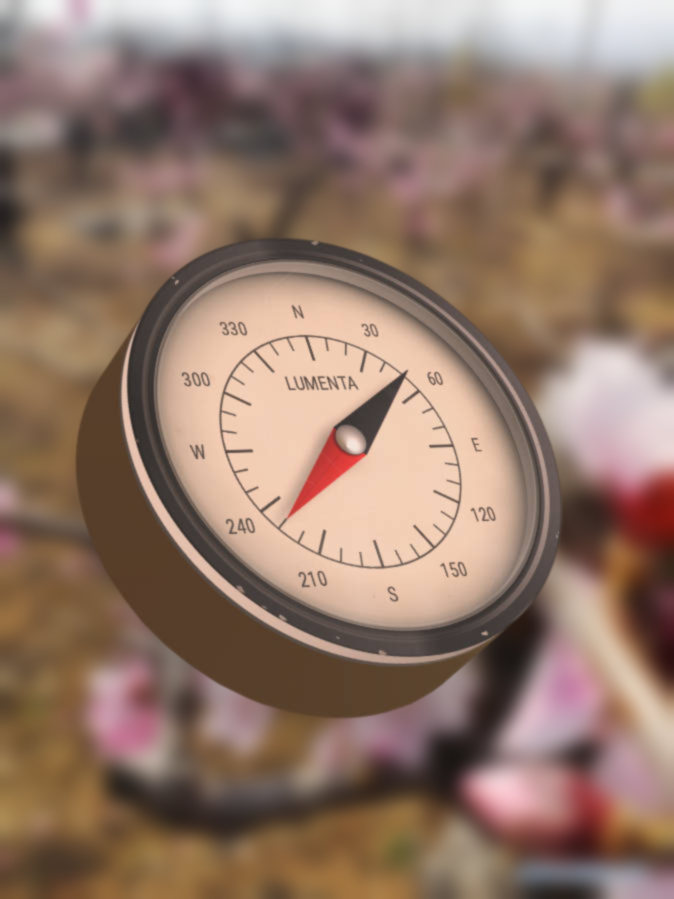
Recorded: 230 (°)
